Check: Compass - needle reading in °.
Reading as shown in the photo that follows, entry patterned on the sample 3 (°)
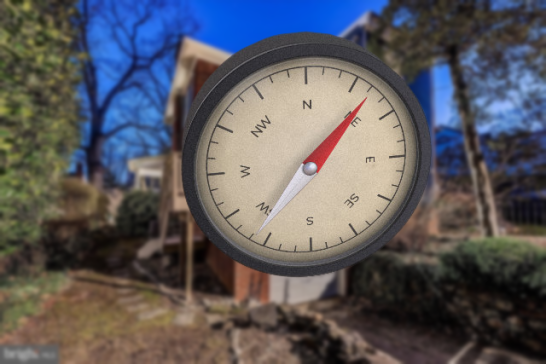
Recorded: 40 (°)
